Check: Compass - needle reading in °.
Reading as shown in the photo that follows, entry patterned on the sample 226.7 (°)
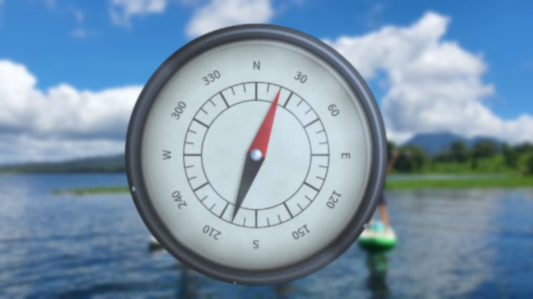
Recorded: 20 (°)
